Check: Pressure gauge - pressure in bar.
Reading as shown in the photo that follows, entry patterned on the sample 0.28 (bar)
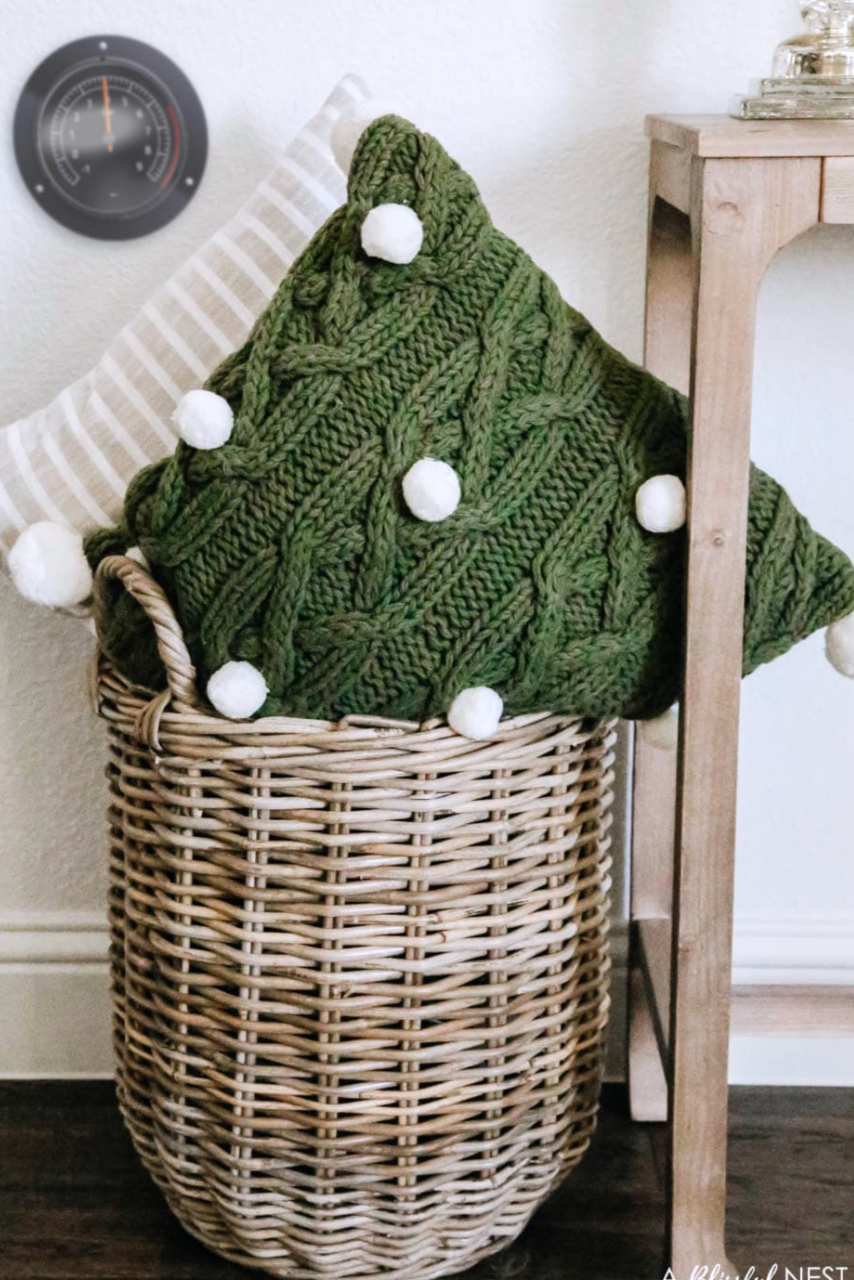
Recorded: 4 (bar)
